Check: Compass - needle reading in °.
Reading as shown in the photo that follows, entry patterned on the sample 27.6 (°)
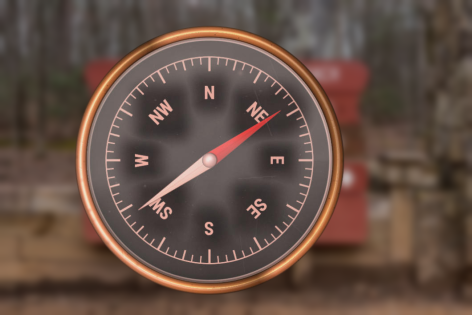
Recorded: 55 (°)
